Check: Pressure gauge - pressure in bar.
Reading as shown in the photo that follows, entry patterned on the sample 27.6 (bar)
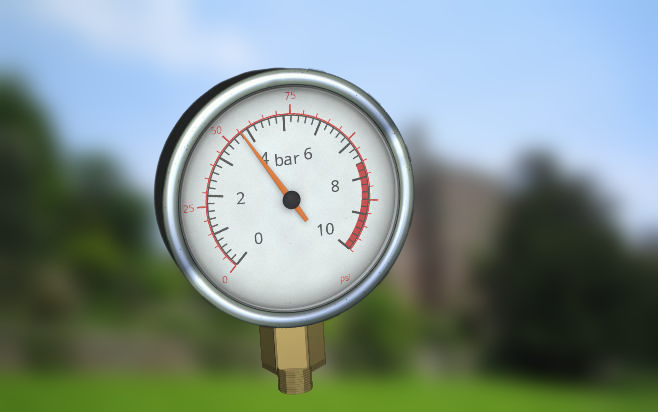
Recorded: 3.8 (bar)
